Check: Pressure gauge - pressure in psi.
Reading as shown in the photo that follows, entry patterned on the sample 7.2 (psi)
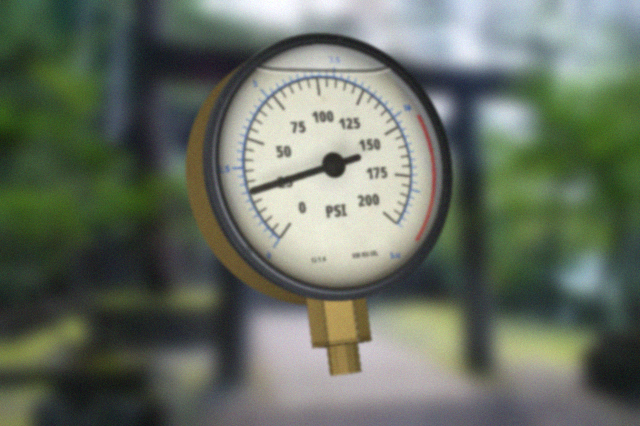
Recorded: 25 (psi)
